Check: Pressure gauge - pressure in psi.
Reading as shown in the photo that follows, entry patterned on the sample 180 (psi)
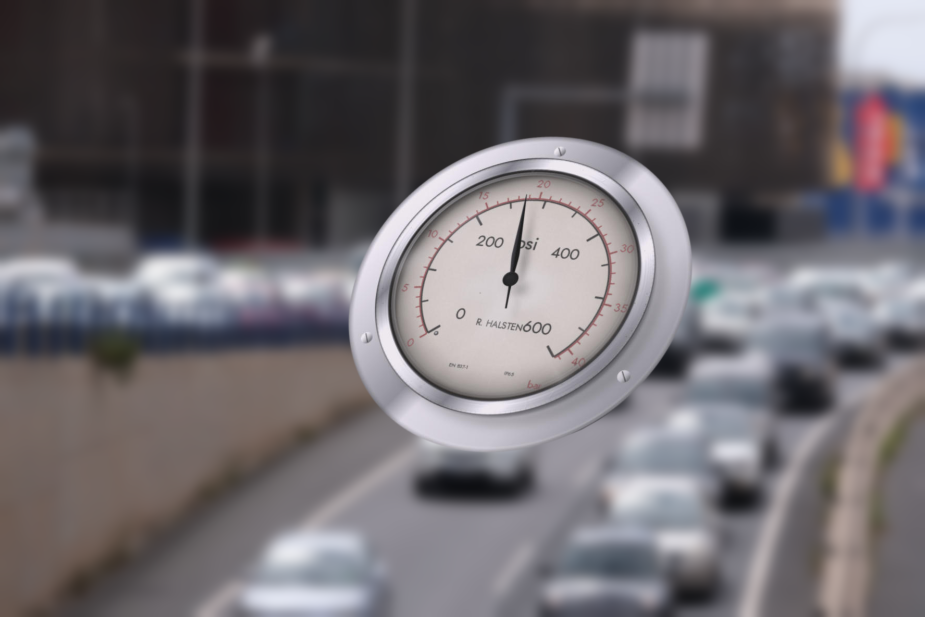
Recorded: 275 (psi)
